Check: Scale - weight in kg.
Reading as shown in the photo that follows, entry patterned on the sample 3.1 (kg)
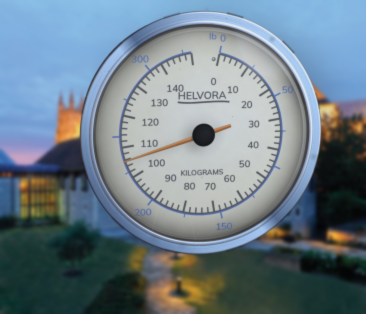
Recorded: 106 (kg)
